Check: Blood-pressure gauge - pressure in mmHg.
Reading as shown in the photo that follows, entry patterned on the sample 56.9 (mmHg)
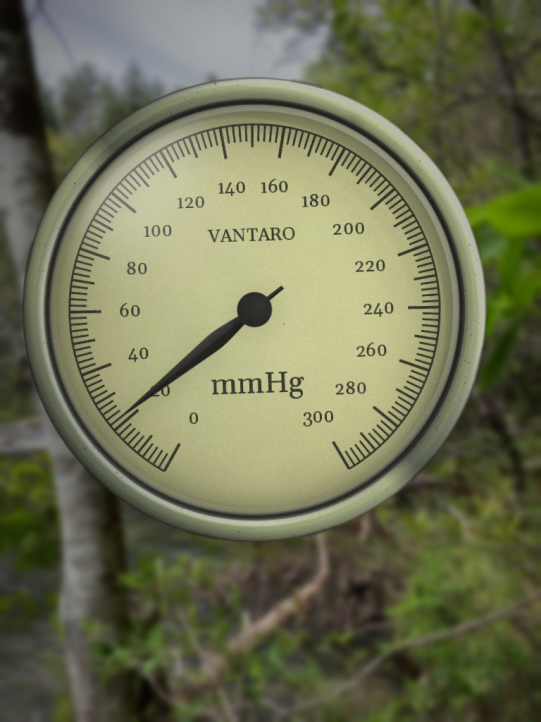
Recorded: 22 (mmHg)
